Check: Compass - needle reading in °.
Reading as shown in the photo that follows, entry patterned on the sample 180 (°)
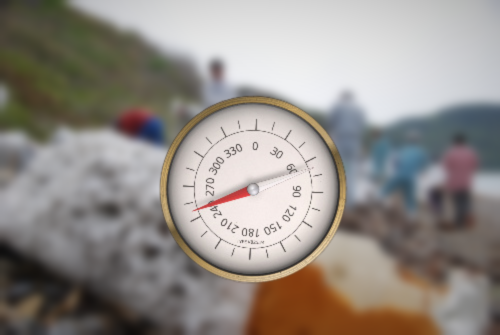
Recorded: 247.5 (°)
